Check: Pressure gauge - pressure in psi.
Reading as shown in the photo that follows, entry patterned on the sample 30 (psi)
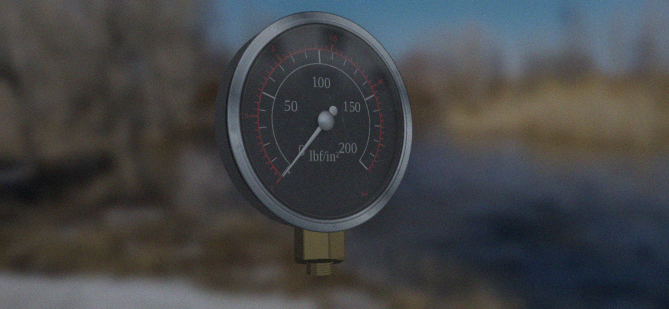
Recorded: 0 (psi)
